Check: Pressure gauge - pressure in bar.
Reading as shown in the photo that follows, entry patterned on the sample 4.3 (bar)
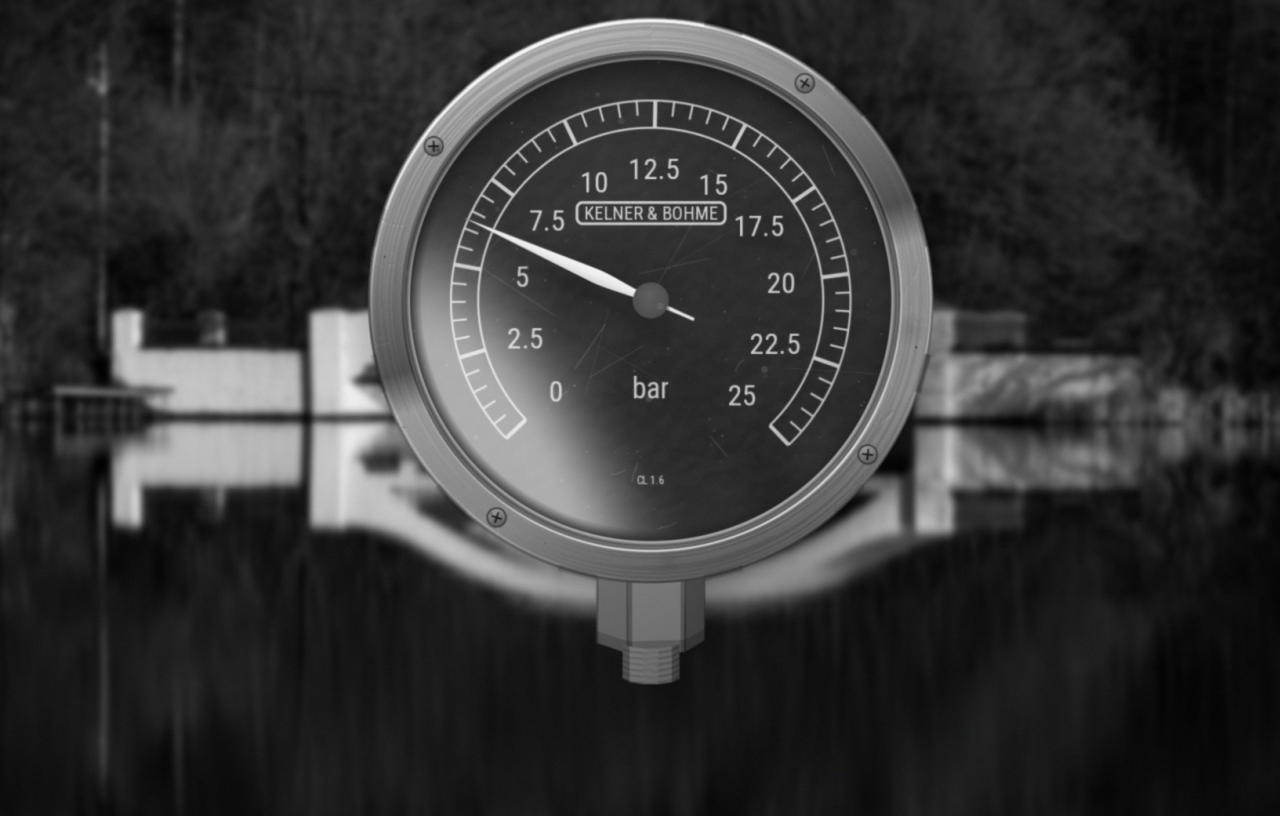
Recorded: 6.25 (bar)
